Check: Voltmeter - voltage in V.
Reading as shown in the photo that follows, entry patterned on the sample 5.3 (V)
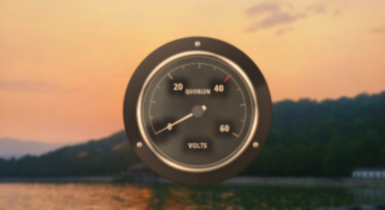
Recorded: 0 (V)
